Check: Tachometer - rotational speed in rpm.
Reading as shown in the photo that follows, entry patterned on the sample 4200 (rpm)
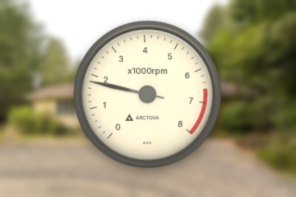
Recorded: 1800 (rpm)
